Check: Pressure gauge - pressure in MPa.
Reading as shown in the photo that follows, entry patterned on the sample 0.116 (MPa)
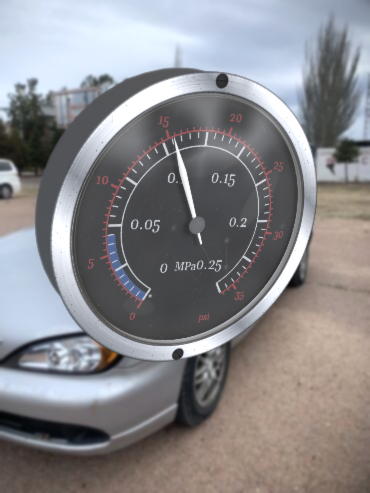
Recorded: 0.105 (MPa)
